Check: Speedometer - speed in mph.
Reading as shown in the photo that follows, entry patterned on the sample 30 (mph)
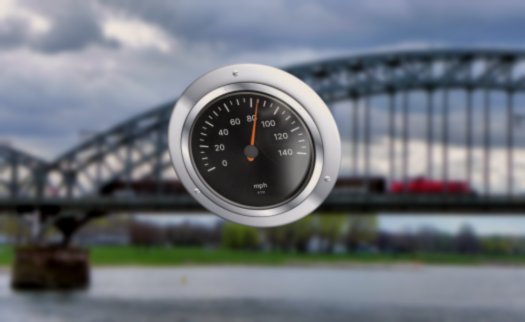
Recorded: 85 (mph)
